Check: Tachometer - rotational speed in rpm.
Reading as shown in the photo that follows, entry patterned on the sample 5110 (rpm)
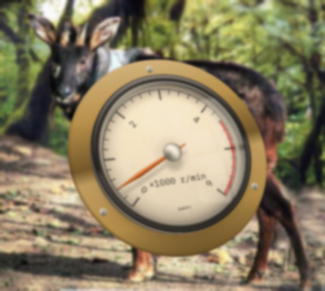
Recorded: 400 (rpm)
